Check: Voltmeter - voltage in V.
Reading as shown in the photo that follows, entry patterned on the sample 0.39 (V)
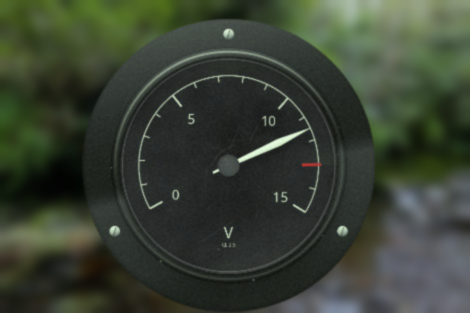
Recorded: 11.5 (V)
